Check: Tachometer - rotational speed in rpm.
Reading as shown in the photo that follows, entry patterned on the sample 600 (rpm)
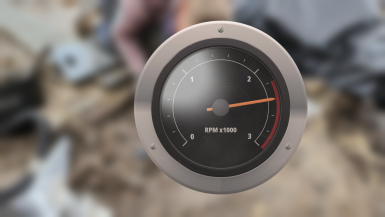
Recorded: 2400 (rpm)
